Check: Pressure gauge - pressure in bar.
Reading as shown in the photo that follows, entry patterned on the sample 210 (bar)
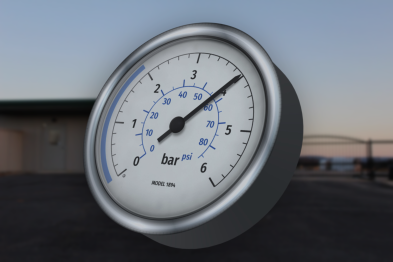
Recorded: 4 (bar)
